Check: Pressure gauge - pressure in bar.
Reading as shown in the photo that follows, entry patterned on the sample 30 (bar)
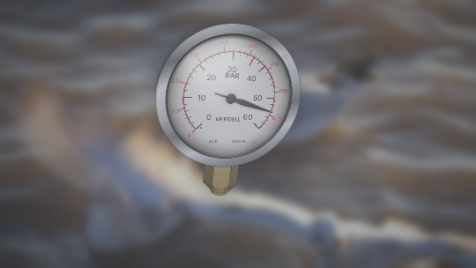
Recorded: 54 (bar)
